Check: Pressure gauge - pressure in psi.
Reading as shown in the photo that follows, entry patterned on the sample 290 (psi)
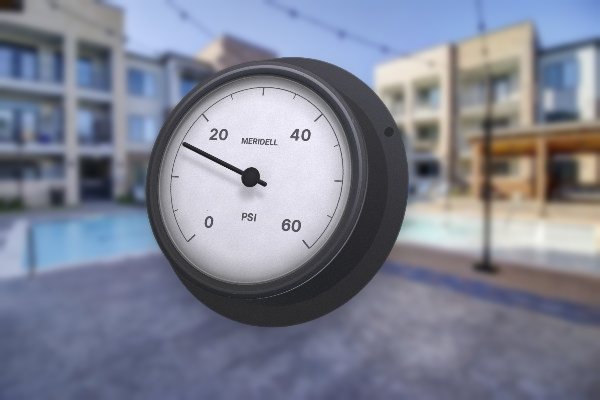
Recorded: 15 (psi)
